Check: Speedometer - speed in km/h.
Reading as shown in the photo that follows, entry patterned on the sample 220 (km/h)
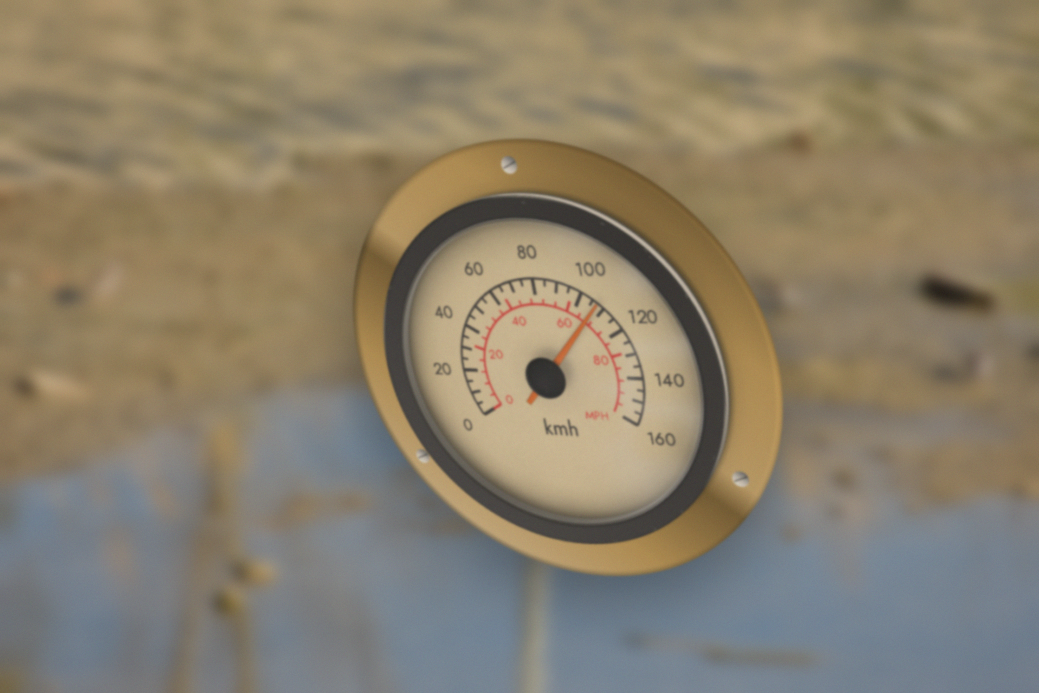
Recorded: 107.5 (km/h)
